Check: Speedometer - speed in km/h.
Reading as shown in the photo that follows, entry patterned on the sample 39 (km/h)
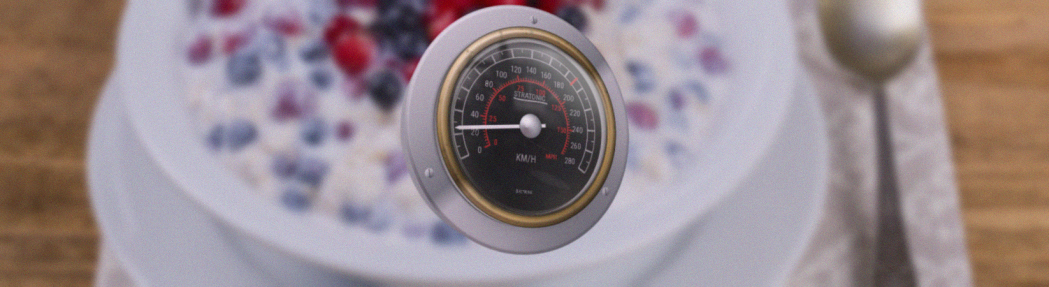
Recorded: 25 (km/h)
